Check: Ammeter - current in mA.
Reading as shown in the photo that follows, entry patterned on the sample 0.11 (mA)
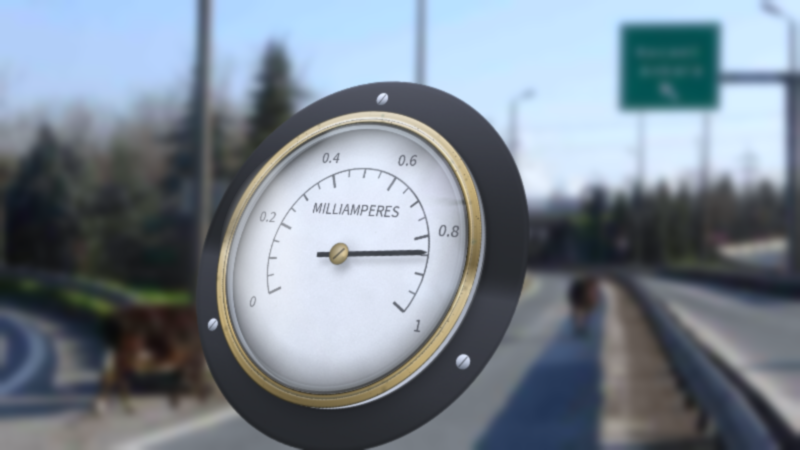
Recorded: 0.85 (mA)
